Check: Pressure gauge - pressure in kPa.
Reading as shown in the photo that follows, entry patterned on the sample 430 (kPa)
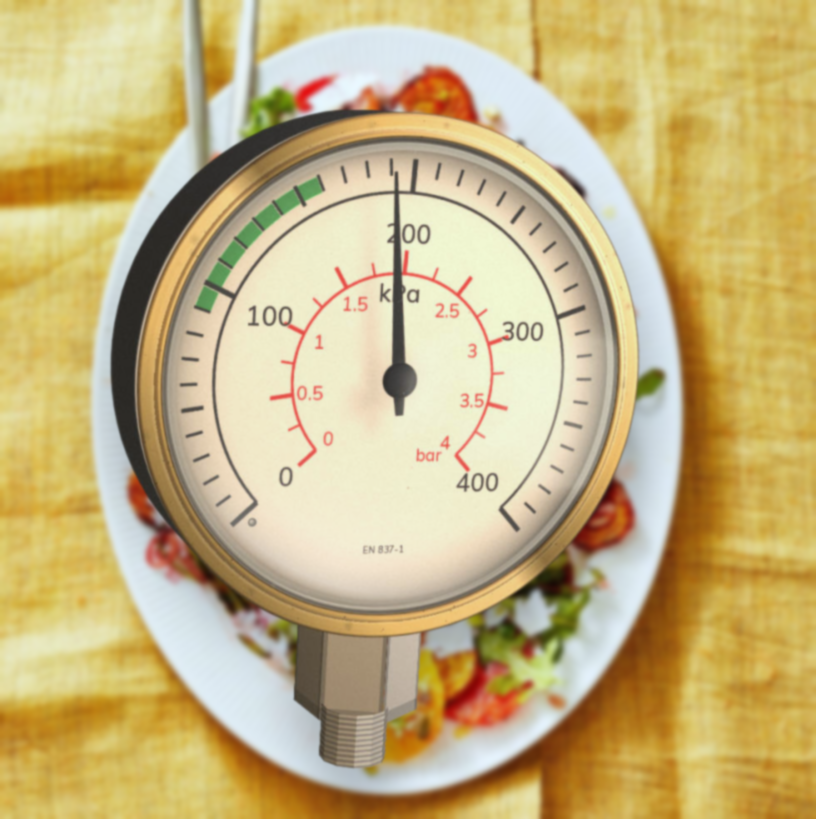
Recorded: 190 (kPa)
